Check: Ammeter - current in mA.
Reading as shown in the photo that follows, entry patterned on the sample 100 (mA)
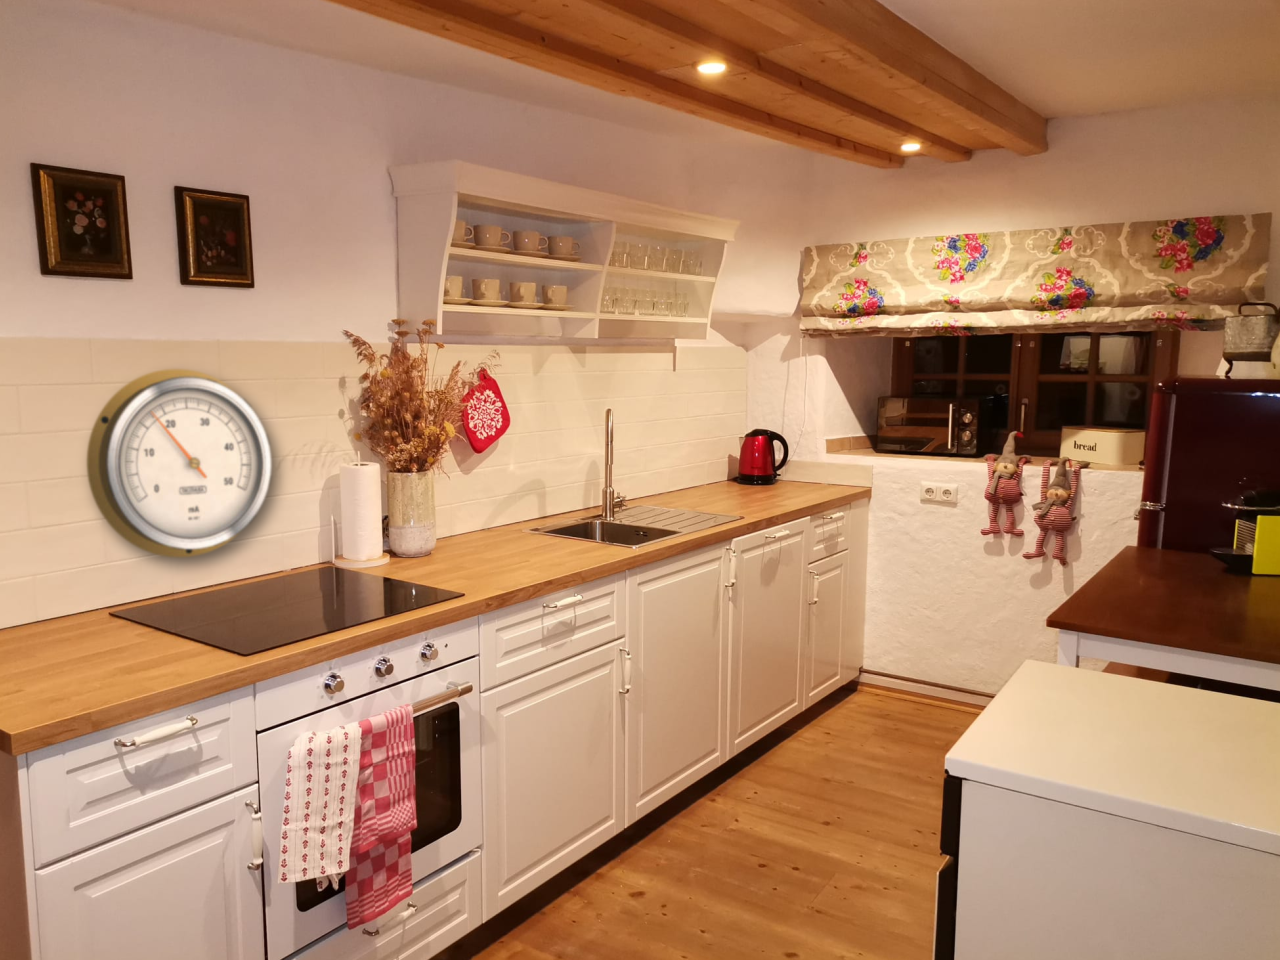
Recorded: 17.5 (mA)
